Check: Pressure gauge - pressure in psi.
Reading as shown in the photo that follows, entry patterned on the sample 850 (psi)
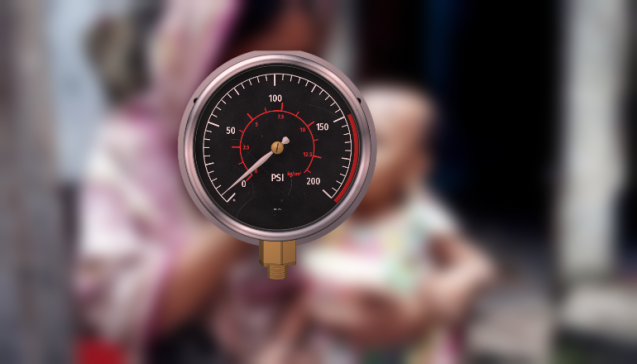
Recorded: 5 (psi)
